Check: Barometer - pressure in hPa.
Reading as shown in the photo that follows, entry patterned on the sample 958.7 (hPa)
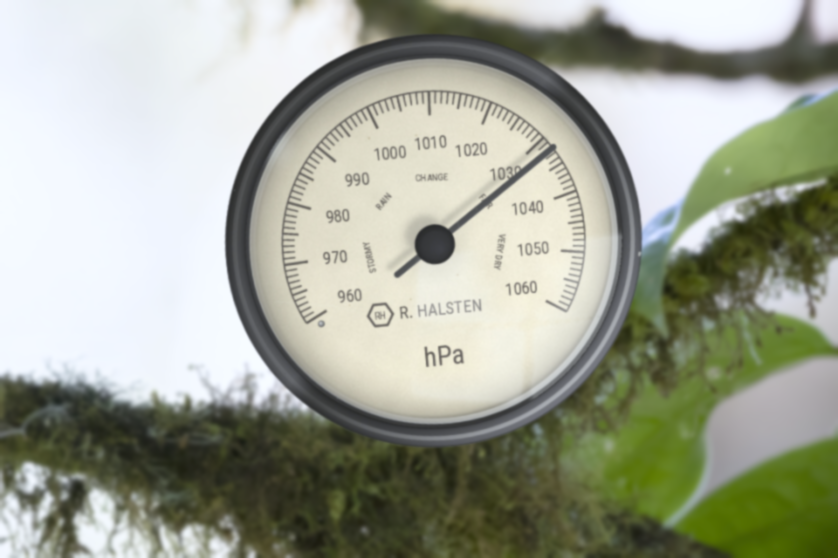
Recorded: 1032 (hPa)
